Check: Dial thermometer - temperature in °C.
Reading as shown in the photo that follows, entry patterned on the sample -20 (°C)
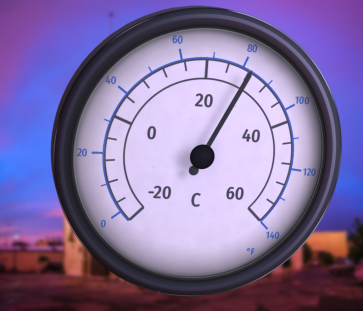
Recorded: 28 (°C)
